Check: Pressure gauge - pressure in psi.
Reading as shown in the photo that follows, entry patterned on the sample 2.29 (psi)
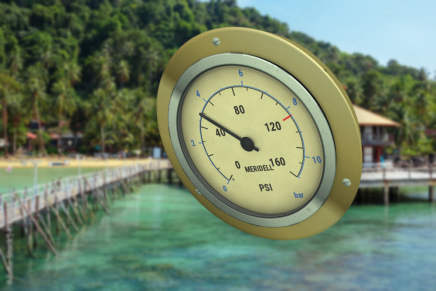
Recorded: 50 (psi)
